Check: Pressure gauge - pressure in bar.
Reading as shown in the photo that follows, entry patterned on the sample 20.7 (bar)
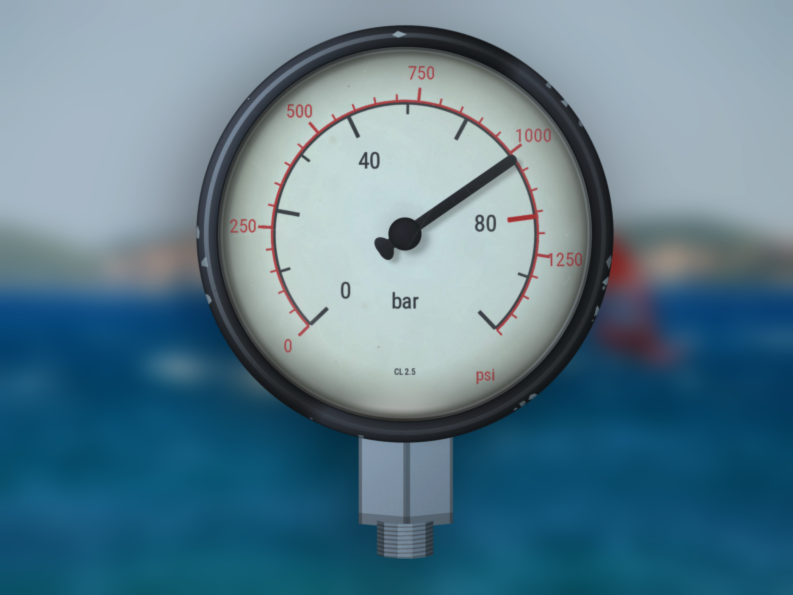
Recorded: 70 (bar)
